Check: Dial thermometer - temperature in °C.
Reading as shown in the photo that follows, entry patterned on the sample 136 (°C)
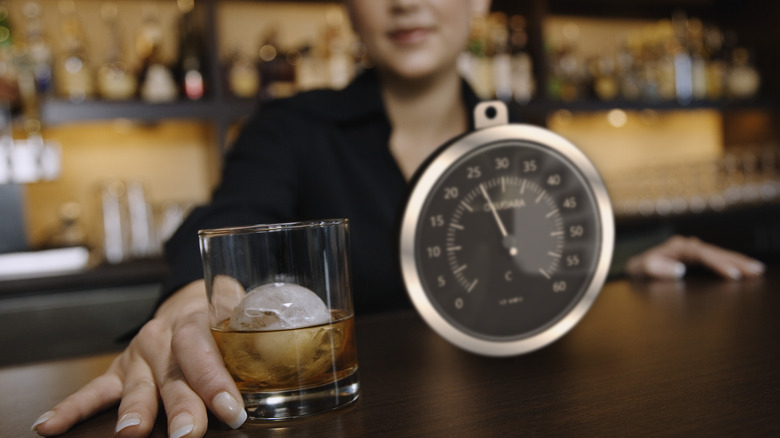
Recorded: 25 (°C)
